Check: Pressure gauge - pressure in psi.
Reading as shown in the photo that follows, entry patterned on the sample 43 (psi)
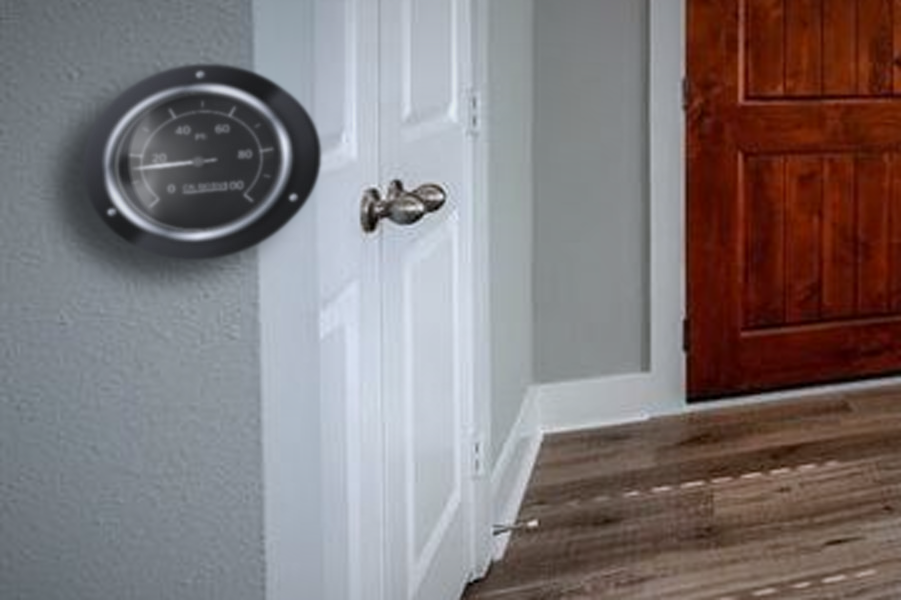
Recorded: 15 (psi)
